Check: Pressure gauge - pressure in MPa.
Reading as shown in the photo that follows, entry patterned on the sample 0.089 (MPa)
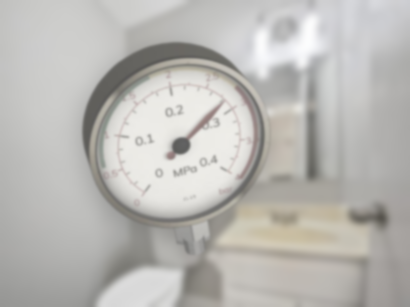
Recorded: 0.28 (MPa)
